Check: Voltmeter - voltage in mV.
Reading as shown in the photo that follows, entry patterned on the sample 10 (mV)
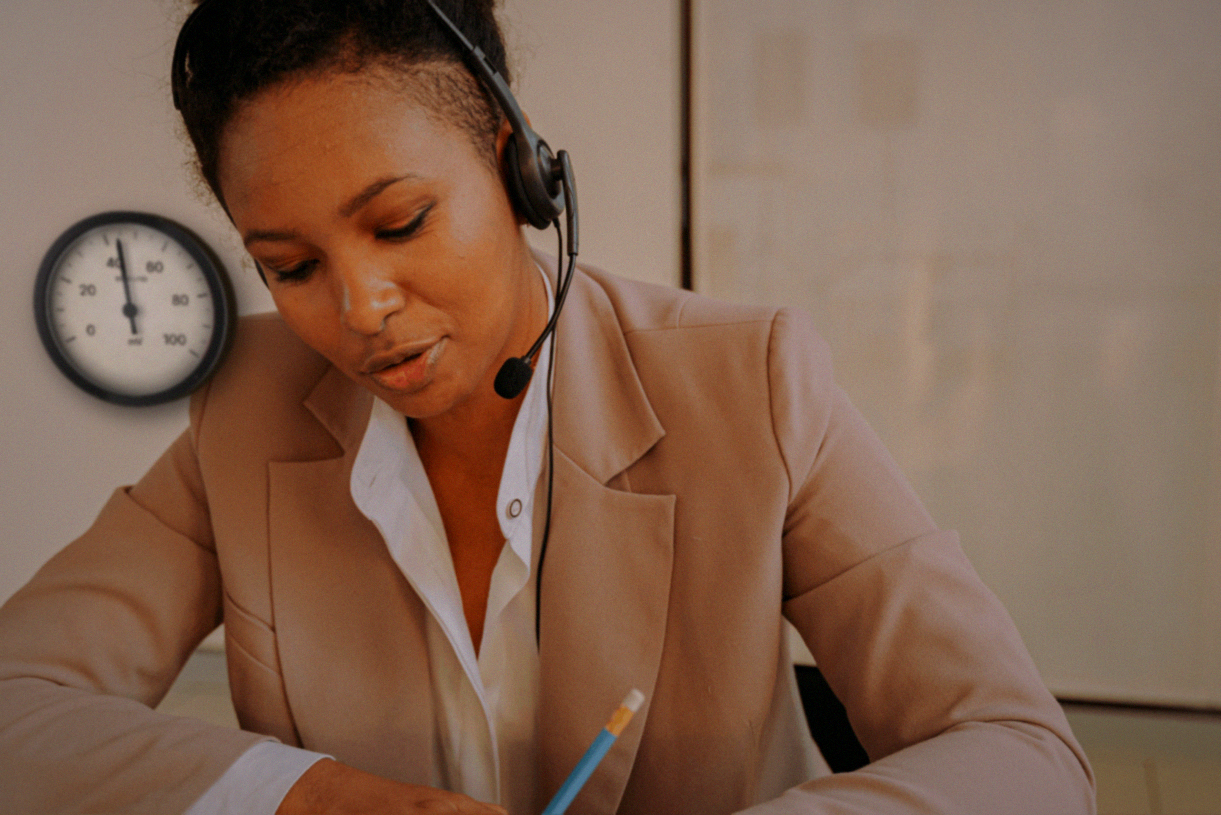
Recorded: 45 (mV)
